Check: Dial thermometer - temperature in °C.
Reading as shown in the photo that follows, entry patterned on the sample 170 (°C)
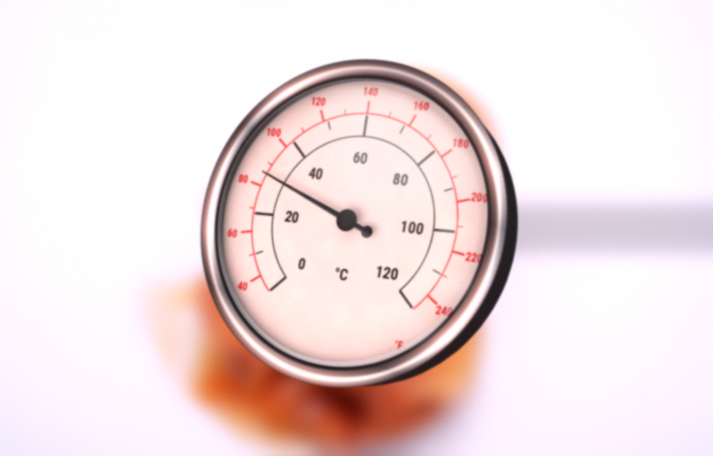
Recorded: 30 (°C)
